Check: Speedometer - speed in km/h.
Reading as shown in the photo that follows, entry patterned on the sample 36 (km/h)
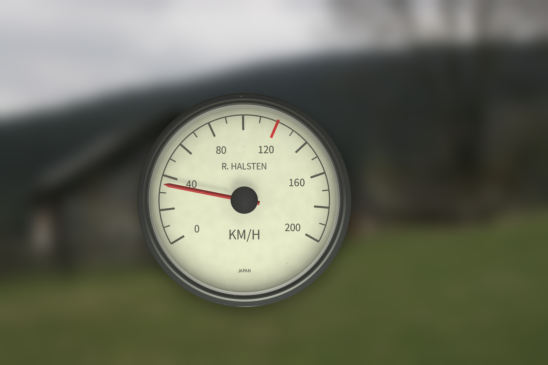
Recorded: 35 (km/h)
